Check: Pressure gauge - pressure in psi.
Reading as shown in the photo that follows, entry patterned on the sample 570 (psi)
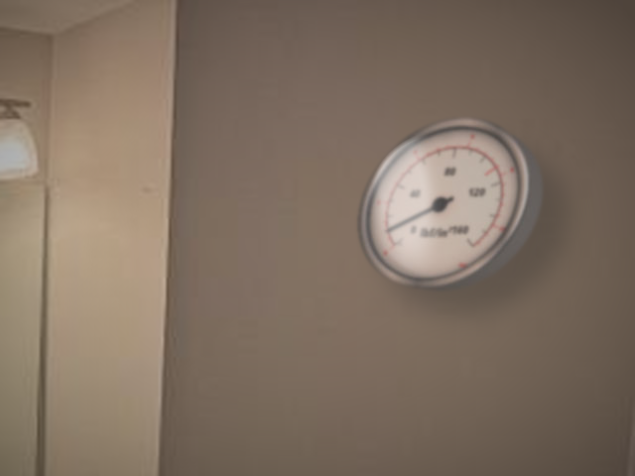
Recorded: 10 (psi)
